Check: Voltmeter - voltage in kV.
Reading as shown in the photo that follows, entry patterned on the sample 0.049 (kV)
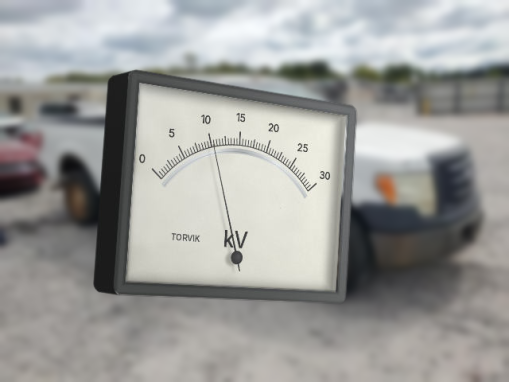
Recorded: 10 (kV)
